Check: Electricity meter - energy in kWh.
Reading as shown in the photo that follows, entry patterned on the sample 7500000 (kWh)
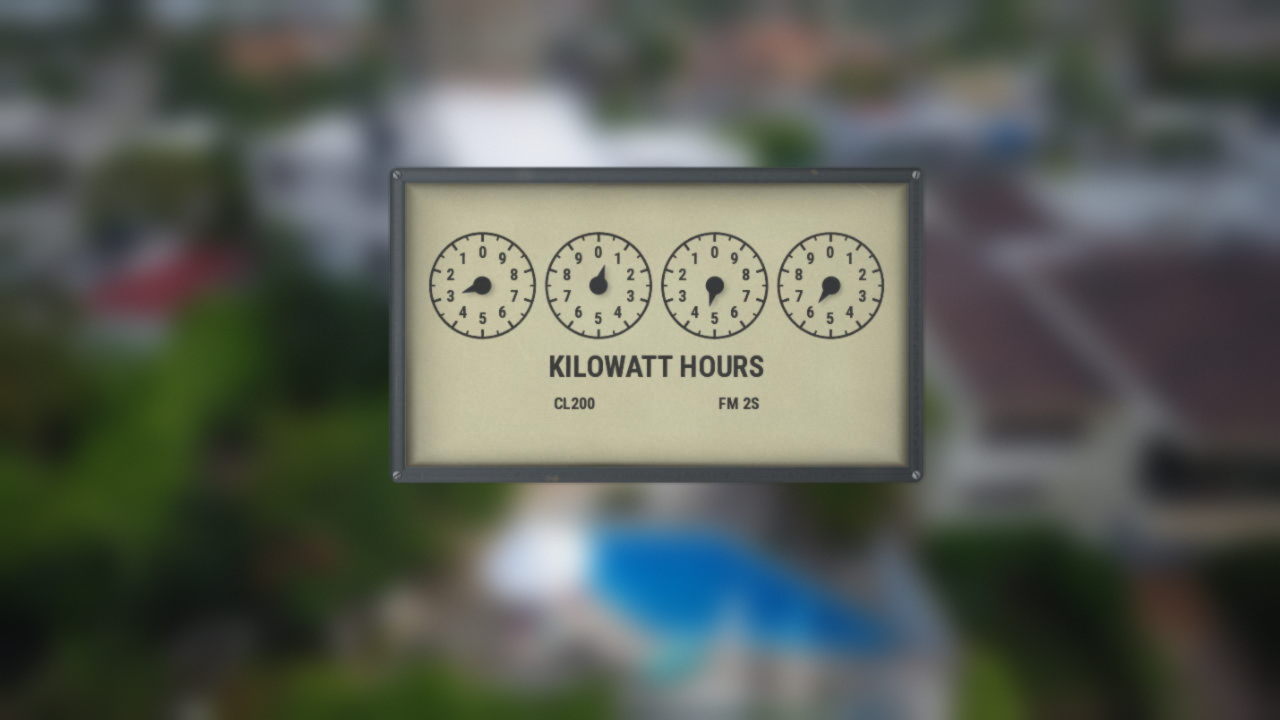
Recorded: 3046 (kWh)
